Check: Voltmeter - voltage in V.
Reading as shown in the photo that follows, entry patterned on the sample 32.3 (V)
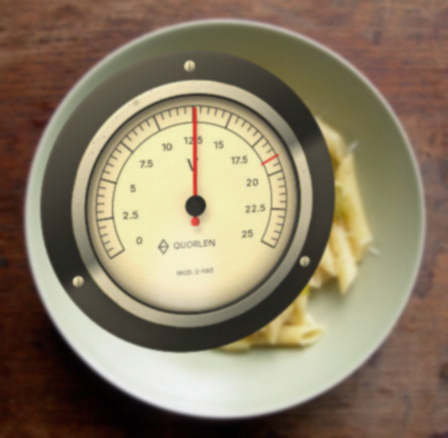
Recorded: 12.5 (V)
